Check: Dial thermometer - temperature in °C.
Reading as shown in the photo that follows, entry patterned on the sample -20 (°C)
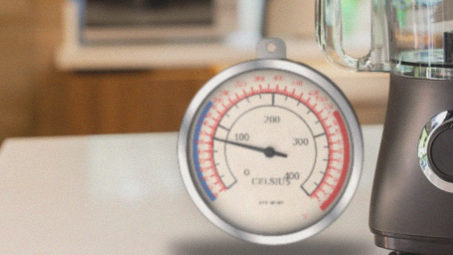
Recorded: 80 (°C)
